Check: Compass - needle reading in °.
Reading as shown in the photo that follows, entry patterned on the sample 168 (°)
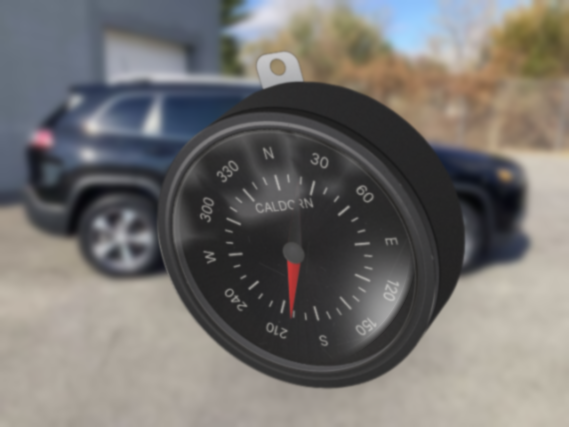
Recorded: 200 (°)
